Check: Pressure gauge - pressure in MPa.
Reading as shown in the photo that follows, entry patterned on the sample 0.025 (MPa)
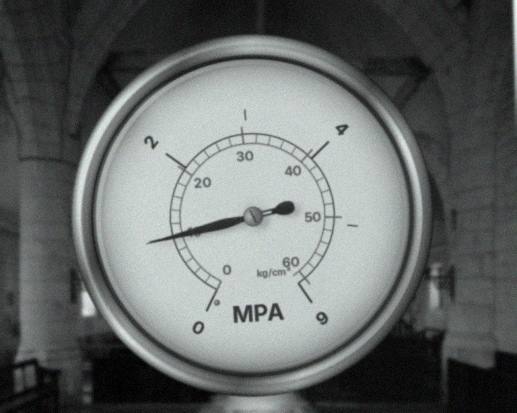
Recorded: 1 (MPa)
